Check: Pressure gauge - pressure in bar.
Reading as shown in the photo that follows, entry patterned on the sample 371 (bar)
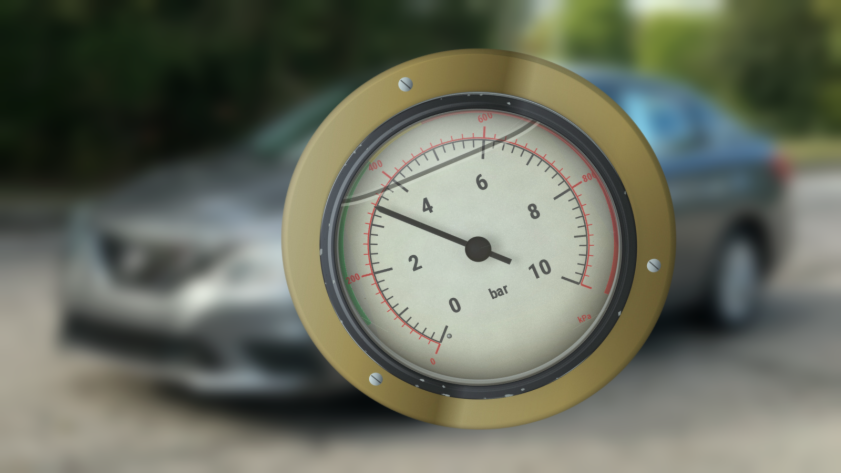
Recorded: 3.4 (bar)
